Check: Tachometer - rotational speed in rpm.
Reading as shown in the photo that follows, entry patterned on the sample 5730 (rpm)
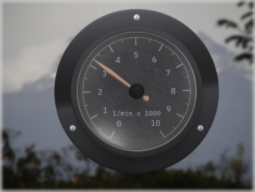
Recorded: 3250 (rpm)
